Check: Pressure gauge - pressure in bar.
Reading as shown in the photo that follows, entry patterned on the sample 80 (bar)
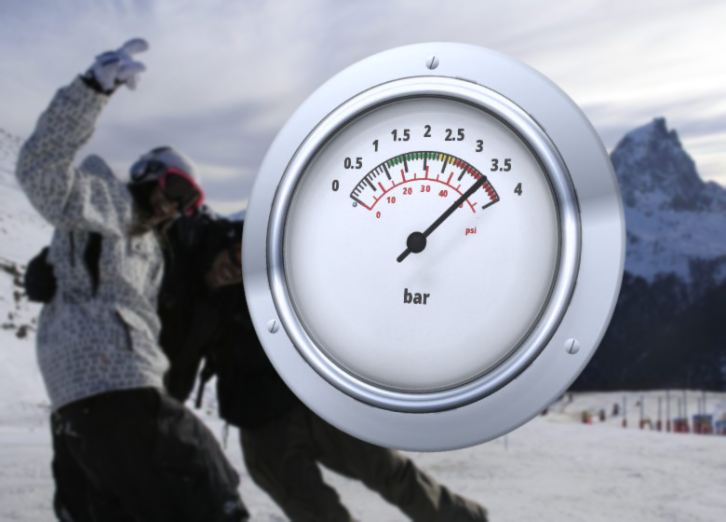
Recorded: 3.5 (bar)
